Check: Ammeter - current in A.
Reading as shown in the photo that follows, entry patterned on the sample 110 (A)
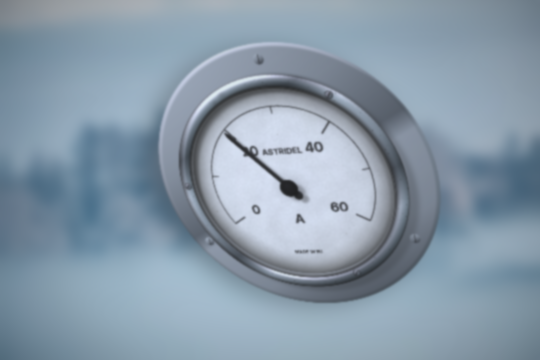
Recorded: 20 (A)
